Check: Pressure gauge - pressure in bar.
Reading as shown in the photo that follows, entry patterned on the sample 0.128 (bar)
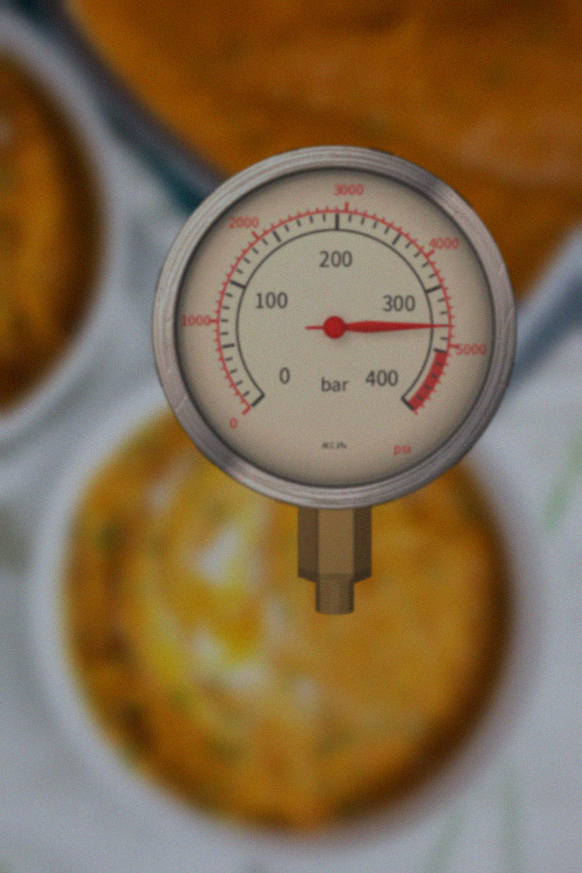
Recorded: 330 (bar)
